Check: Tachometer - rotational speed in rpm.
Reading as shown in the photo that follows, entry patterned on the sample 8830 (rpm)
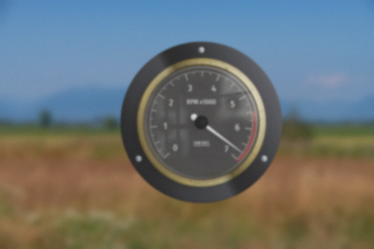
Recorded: 6750 (rpm)
